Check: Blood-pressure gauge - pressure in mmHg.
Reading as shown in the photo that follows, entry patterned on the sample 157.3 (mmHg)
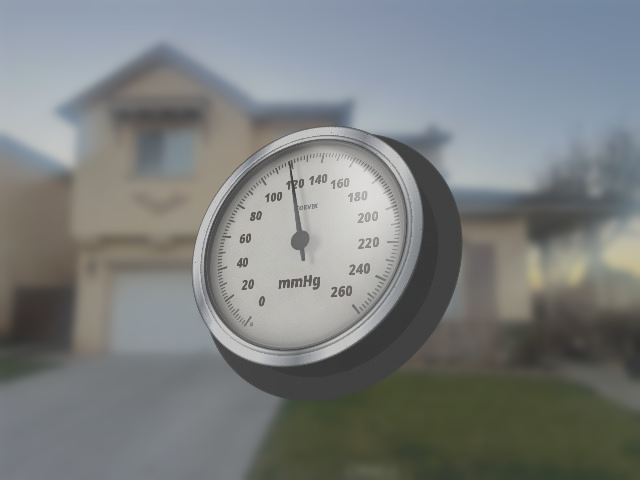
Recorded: 120 (mmHg)
